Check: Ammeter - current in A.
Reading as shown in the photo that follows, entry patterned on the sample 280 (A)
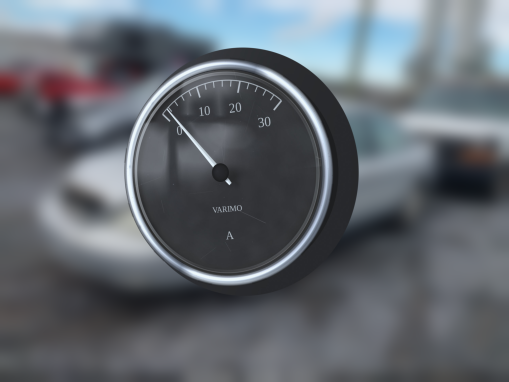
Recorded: 2 (A)
